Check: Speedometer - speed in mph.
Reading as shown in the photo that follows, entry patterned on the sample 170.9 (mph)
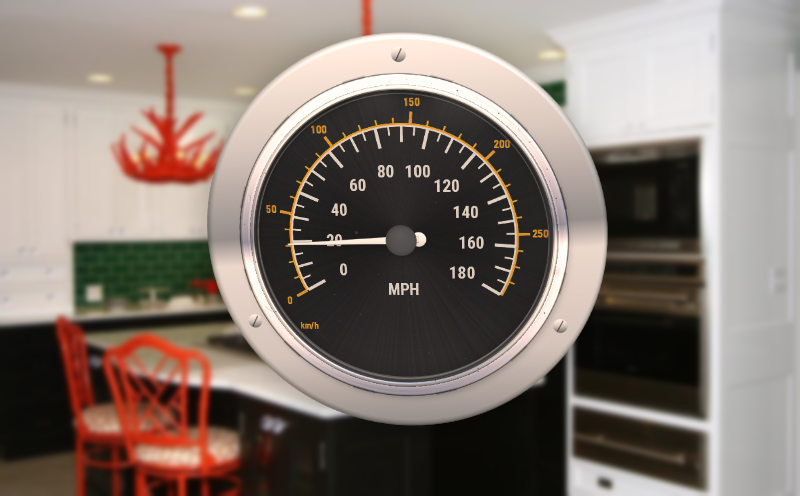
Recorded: 20 (mph)
